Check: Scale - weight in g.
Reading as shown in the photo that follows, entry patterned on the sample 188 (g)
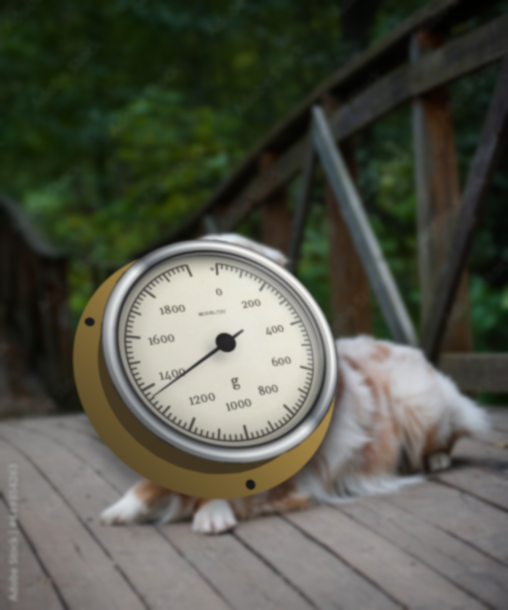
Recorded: 1360 (g)
